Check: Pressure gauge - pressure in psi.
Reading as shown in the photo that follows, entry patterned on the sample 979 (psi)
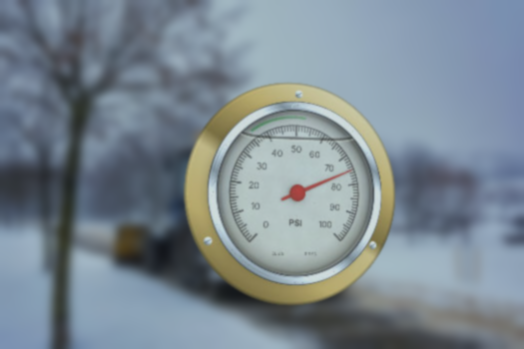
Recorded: 75 (psi)
